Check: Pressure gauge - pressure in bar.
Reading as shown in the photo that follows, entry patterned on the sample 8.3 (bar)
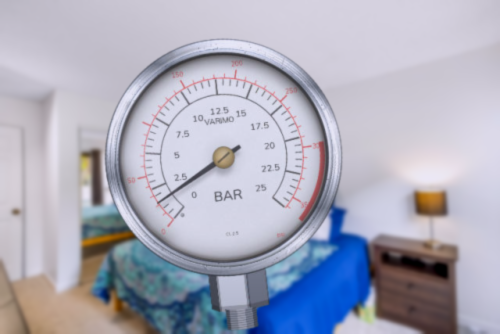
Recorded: 1.5 (bar)
